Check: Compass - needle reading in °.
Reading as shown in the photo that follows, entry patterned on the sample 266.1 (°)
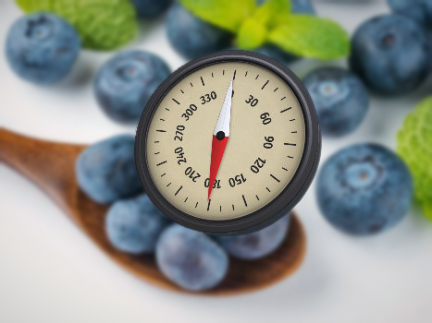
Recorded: 180 (°)
